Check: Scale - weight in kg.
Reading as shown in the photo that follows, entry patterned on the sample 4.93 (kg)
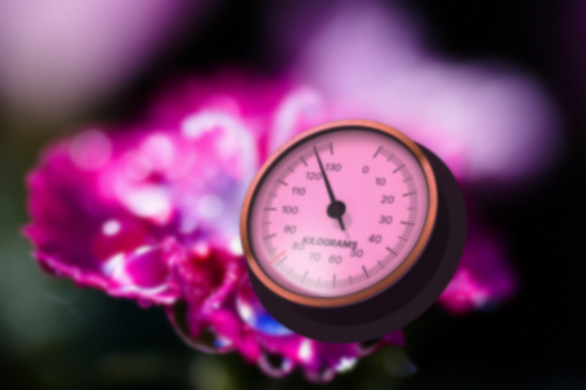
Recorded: 125 (kg)
